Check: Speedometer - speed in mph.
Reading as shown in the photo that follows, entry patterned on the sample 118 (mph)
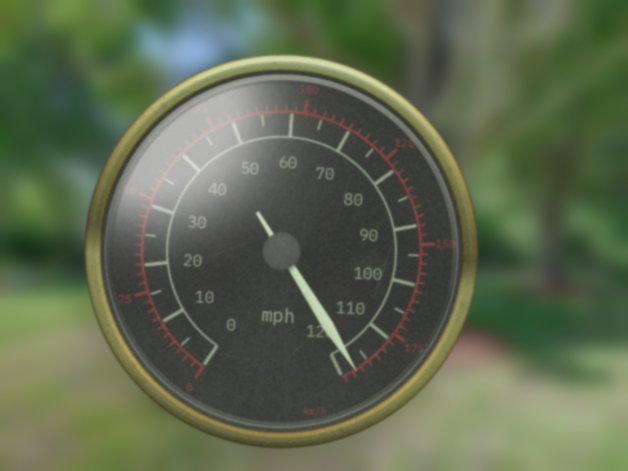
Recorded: 117.5 (mph)
